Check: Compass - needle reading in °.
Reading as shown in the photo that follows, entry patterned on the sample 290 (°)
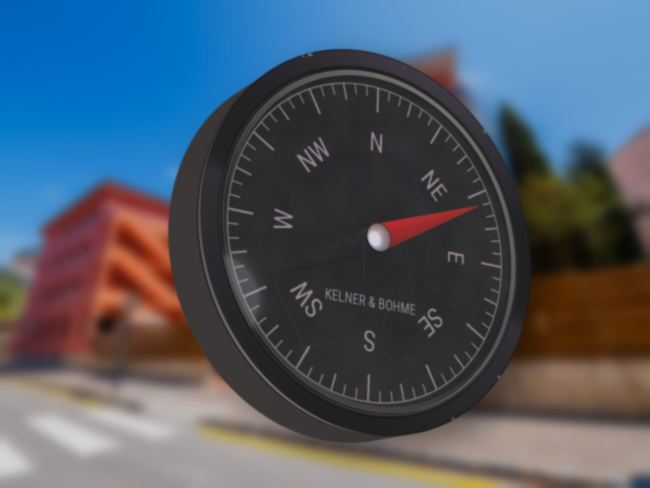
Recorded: 65 (°)
